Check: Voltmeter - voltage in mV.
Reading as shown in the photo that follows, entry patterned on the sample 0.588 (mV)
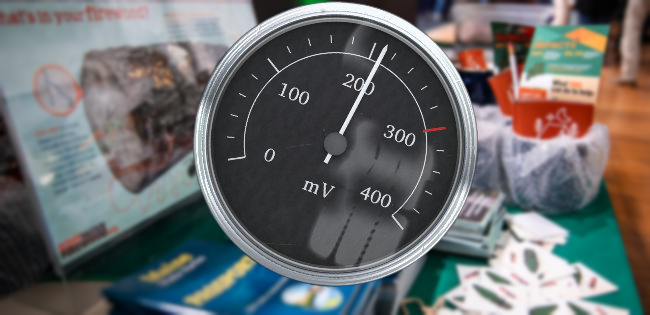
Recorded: 210 (mV)
